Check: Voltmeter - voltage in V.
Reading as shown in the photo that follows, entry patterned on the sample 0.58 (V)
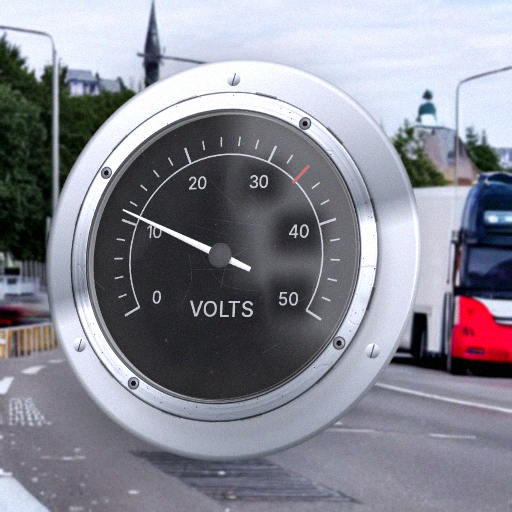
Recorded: 11 (V)
